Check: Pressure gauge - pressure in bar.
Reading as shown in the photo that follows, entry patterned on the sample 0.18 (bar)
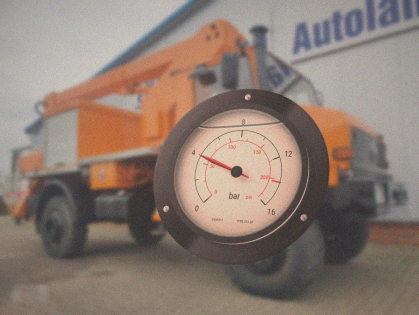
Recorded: 4 (bar)
